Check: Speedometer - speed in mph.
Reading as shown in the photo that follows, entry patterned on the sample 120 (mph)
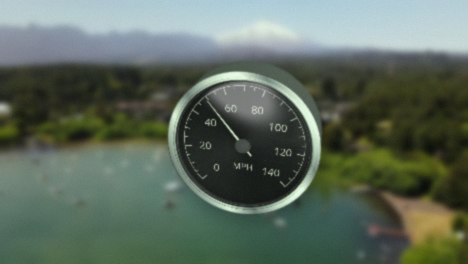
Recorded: 50 (mph)
